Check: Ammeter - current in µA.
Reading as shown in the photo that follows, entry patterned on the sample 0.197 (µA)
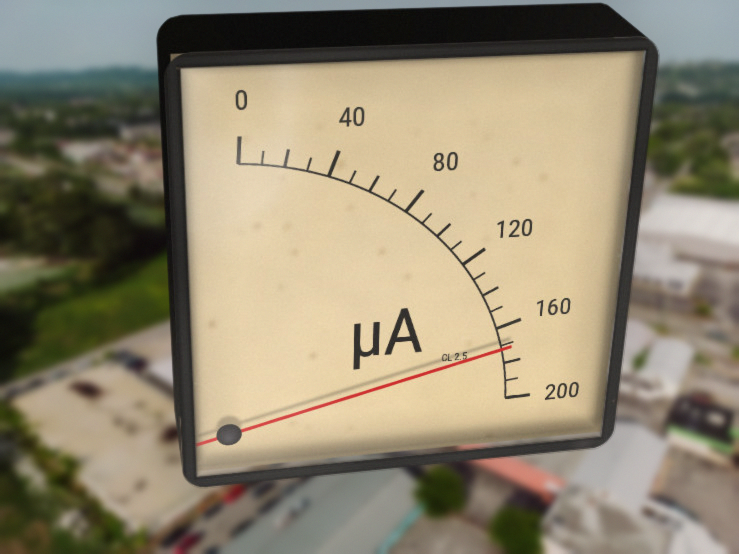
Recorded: 170 (µA)
